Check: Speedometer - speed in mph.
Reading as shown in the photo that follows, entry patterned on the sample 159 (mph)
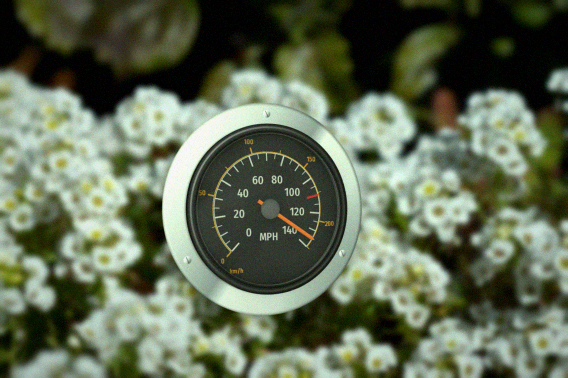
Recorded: 135 (mph)
